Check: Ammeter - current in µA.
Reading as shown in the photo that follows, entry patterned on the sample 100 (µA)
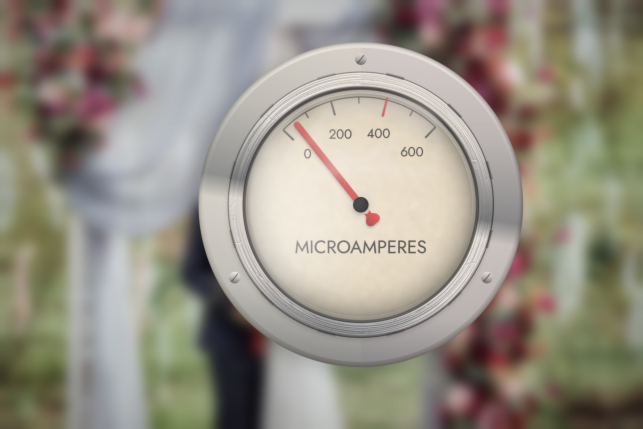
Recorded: 50 (µA)
